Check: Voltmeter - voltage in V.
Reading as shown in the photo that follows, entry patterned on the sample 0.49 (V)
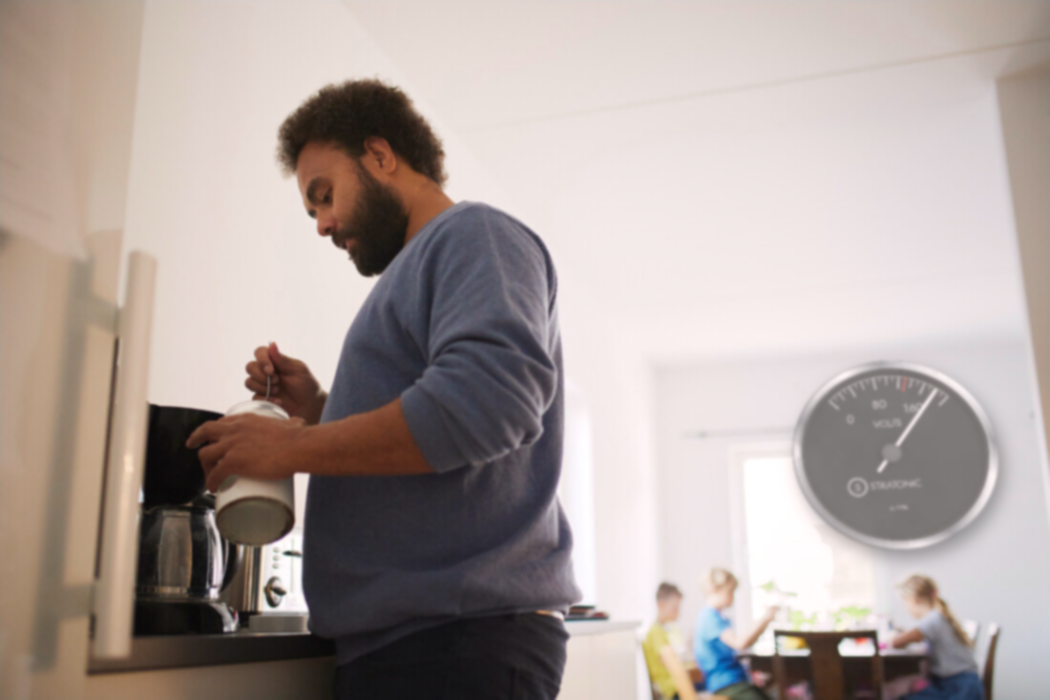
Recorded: 180 (V)
